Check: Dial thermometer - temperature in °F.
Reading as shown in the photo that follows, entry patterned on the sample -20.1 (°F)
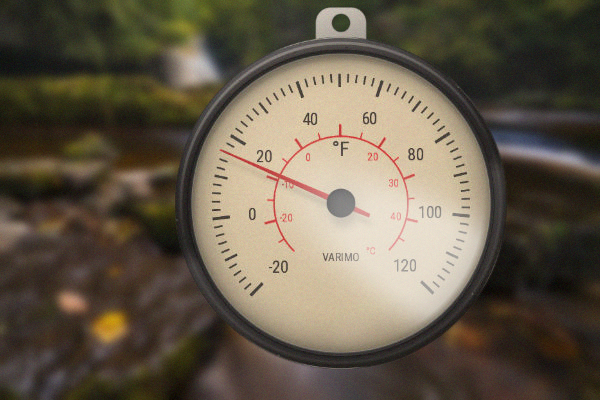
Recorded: 16 (°F)
